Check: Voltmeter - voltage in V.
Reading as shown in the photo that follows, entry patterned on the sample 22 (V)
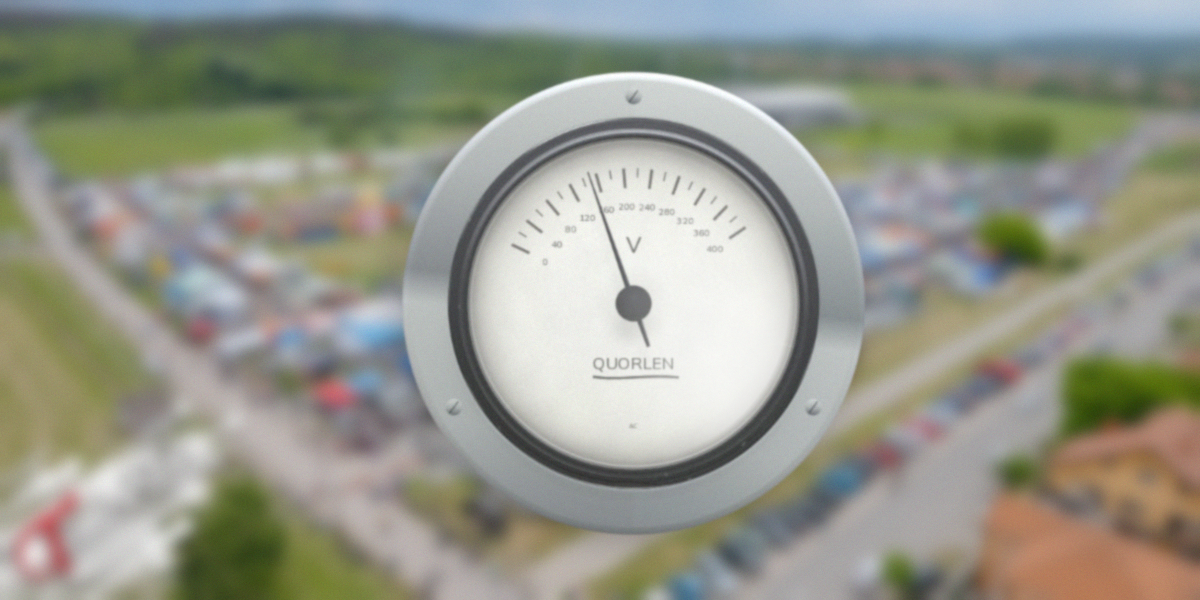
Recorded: 150 (V)
